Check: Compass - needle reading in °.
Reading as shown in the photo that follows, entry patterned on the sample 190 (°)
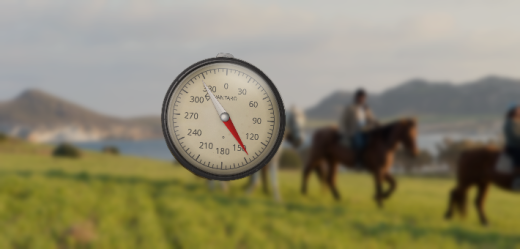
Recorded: 145 (°)
